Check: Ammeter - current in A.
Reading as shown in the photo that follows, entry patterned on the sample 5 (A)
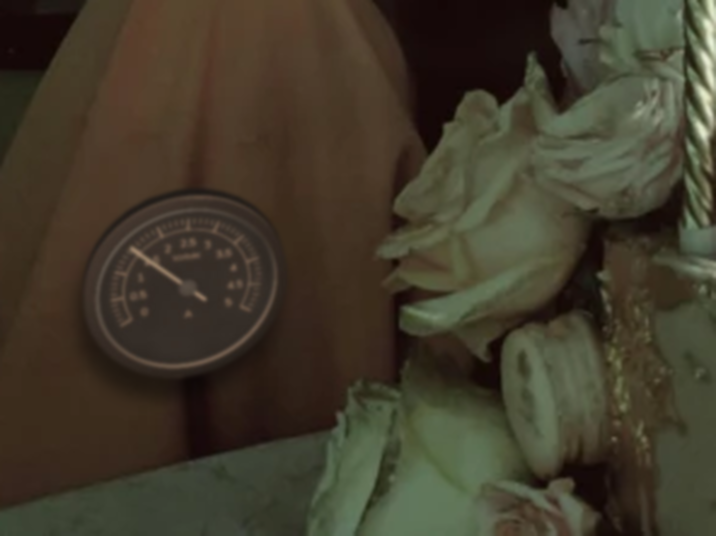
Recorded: 1.5 (A)
